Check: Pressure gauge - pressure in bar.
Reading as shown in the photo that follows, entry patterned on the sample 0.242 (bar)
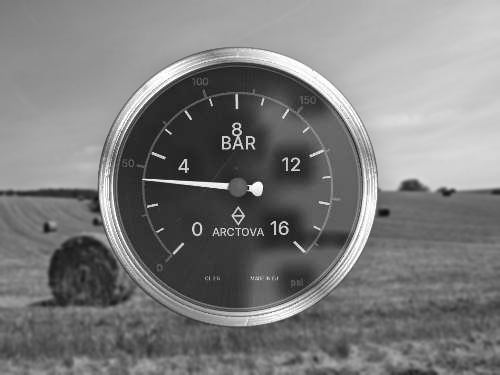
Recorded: 3 (bar)
